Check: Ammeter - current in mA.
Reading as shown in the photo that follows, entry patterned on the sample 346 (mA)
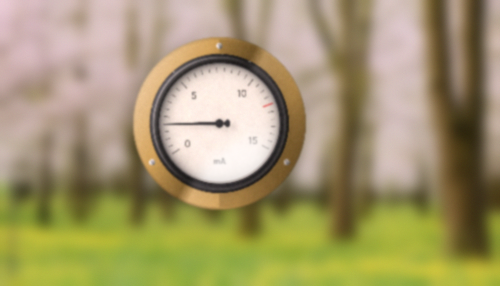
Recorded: 2 (mA)
